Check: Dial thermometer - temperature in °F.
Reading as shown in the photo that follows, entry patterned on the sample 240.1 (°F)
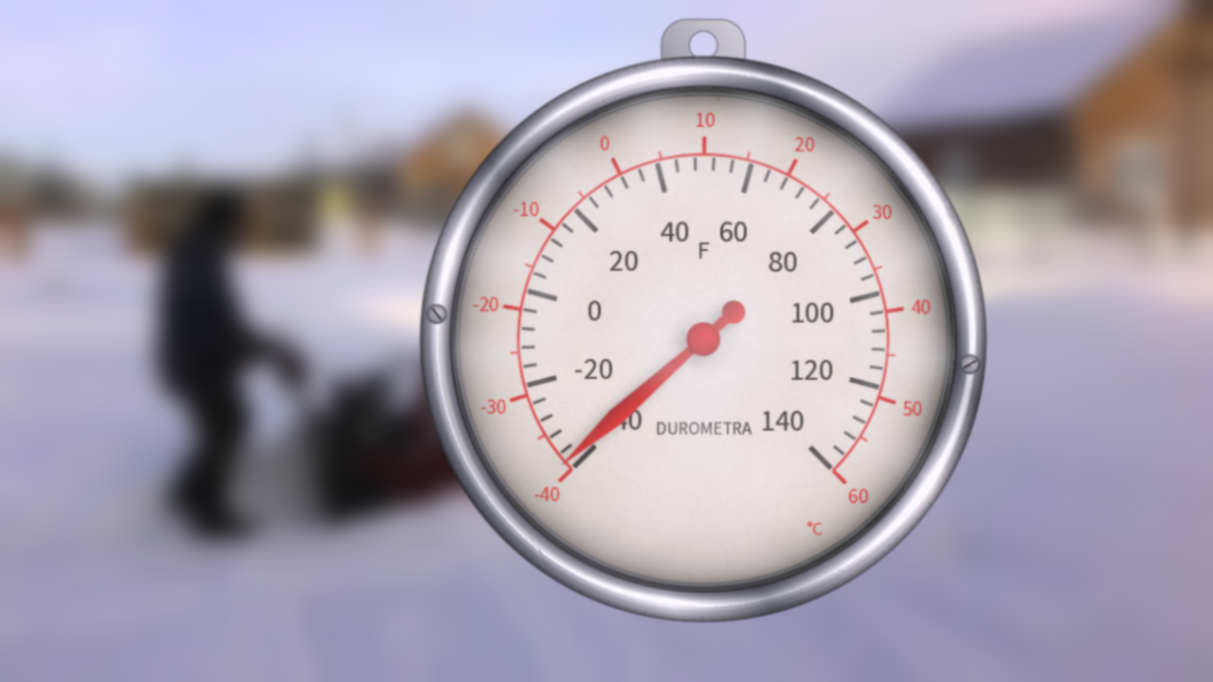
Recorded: -38 (°F)
